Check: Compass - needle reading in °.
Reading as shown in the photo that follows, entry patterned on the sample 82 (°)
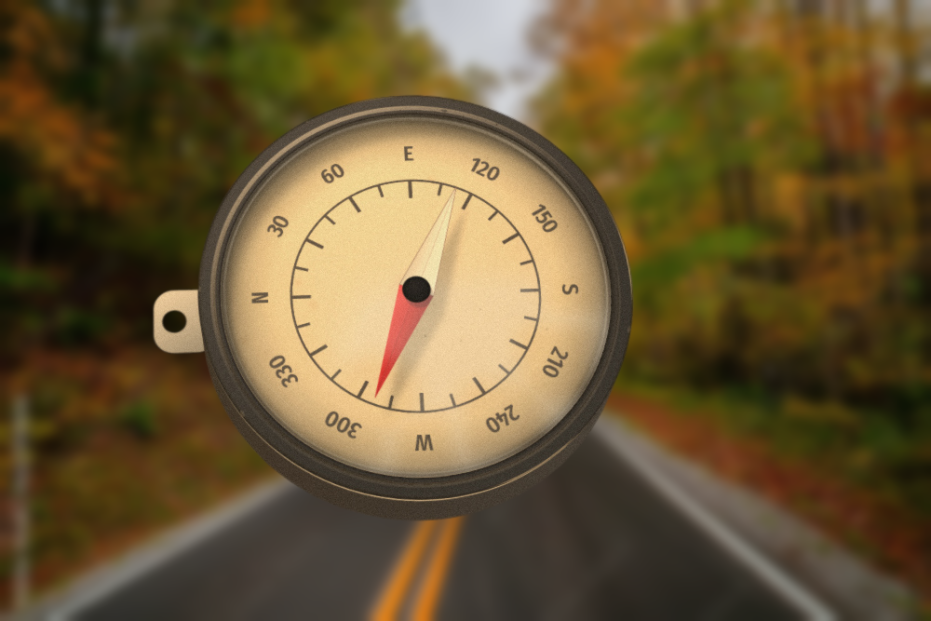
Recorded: 292.5 (°)
